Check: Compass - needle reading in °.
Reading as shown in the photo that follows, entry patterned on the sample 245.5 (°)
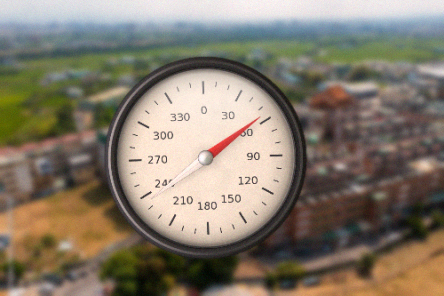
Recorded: 55 (°)
